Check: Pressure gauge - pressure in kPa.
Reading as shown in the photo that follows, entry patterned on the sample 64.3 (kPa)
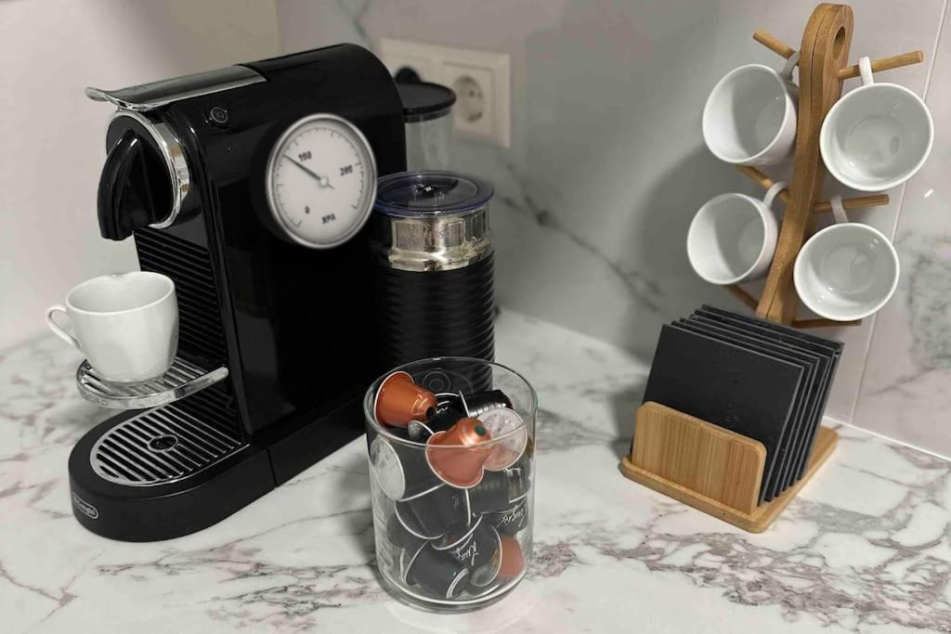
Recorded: 80 (kPa)
